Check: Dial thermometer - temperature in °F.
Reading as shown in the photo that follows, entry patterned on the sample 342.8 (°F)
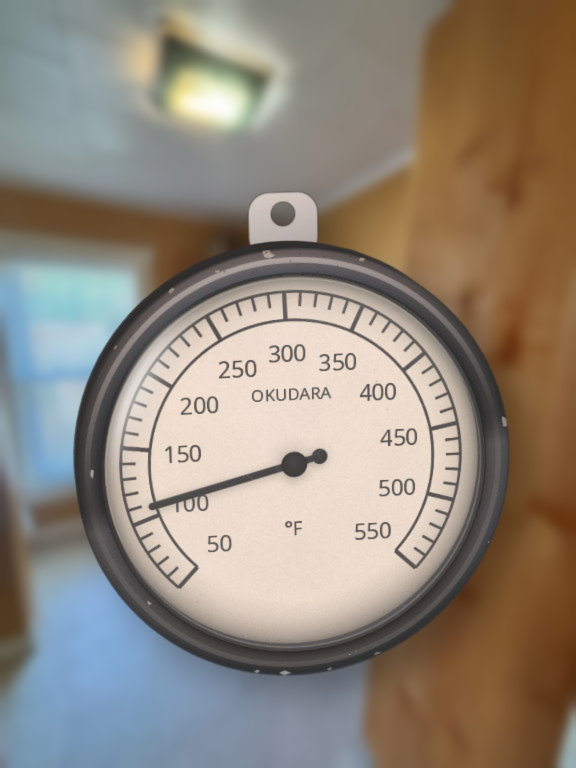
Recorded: 110 (°F)
